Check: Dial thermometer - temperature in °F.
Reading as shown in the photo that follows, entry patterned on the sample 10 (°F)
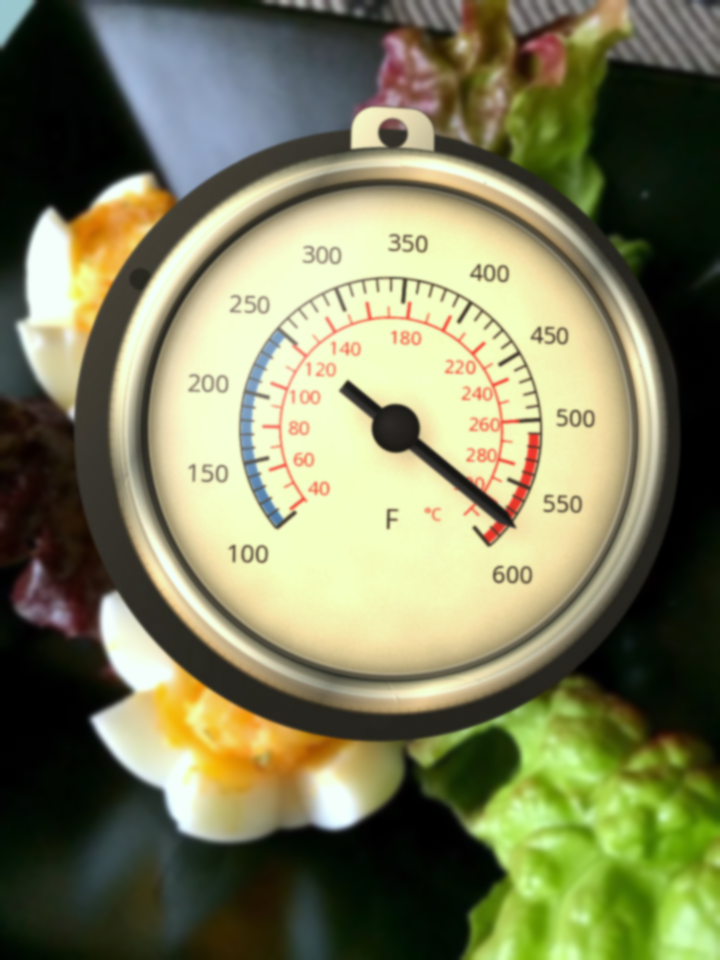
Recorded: 580 (°F)
